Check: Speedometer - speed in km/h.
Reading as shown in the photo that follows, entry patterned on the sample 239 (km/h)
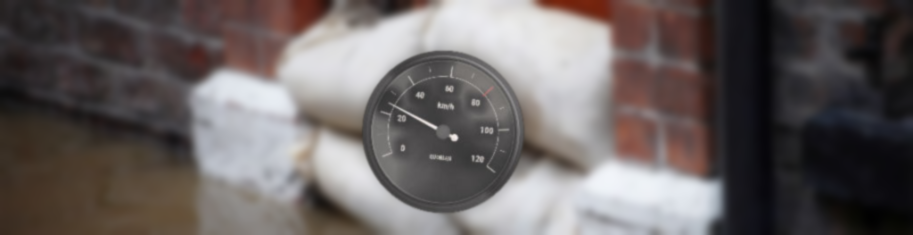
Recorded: 25 (km/h)
